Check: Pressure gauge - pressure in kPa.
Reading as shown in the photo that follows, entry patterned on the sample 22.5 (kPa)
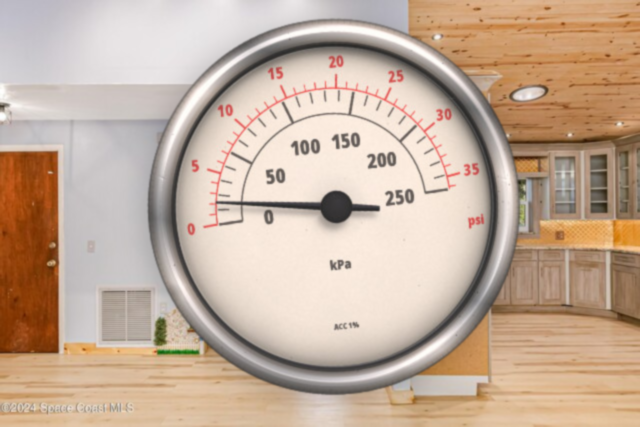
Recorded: 15 (kPa)
